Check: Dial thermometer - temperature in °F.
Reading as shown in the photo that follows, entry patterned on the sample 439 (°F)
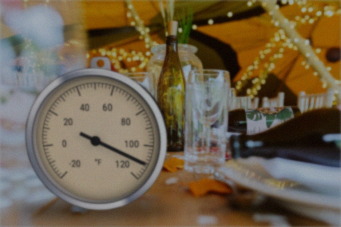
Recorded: 110 (°F)
